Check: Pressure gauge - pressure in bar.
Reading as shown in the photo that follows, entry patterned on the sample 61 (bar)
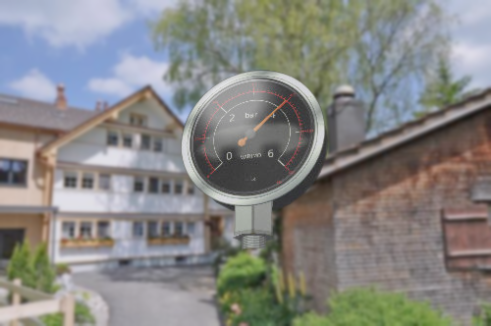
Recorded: 4 (bar)
